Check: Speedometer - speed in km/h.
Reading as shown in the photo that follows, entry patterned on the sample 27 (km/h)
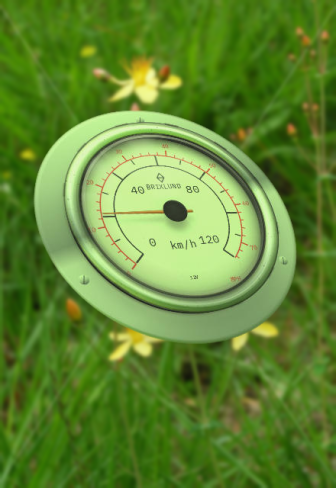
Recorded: 20 (km/h)
